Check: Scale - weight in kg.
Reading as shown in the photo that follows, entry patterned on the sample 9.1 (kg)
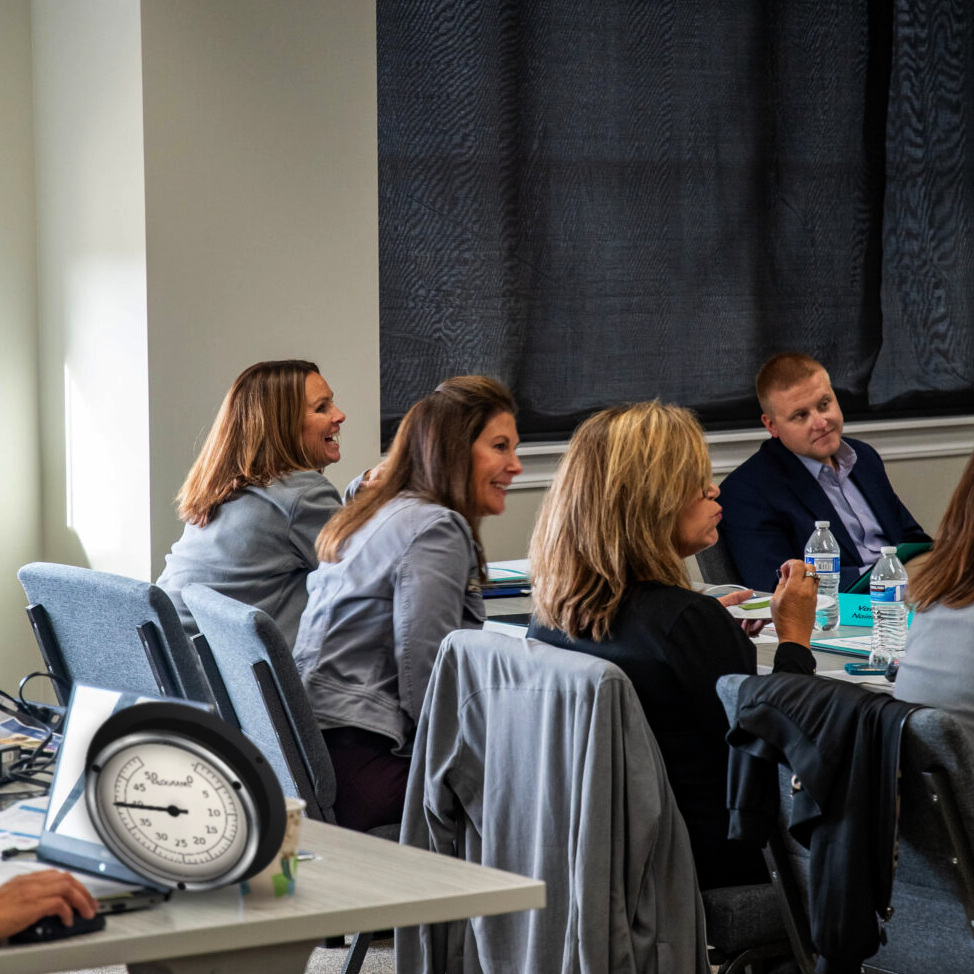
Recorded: 40 (kg)
